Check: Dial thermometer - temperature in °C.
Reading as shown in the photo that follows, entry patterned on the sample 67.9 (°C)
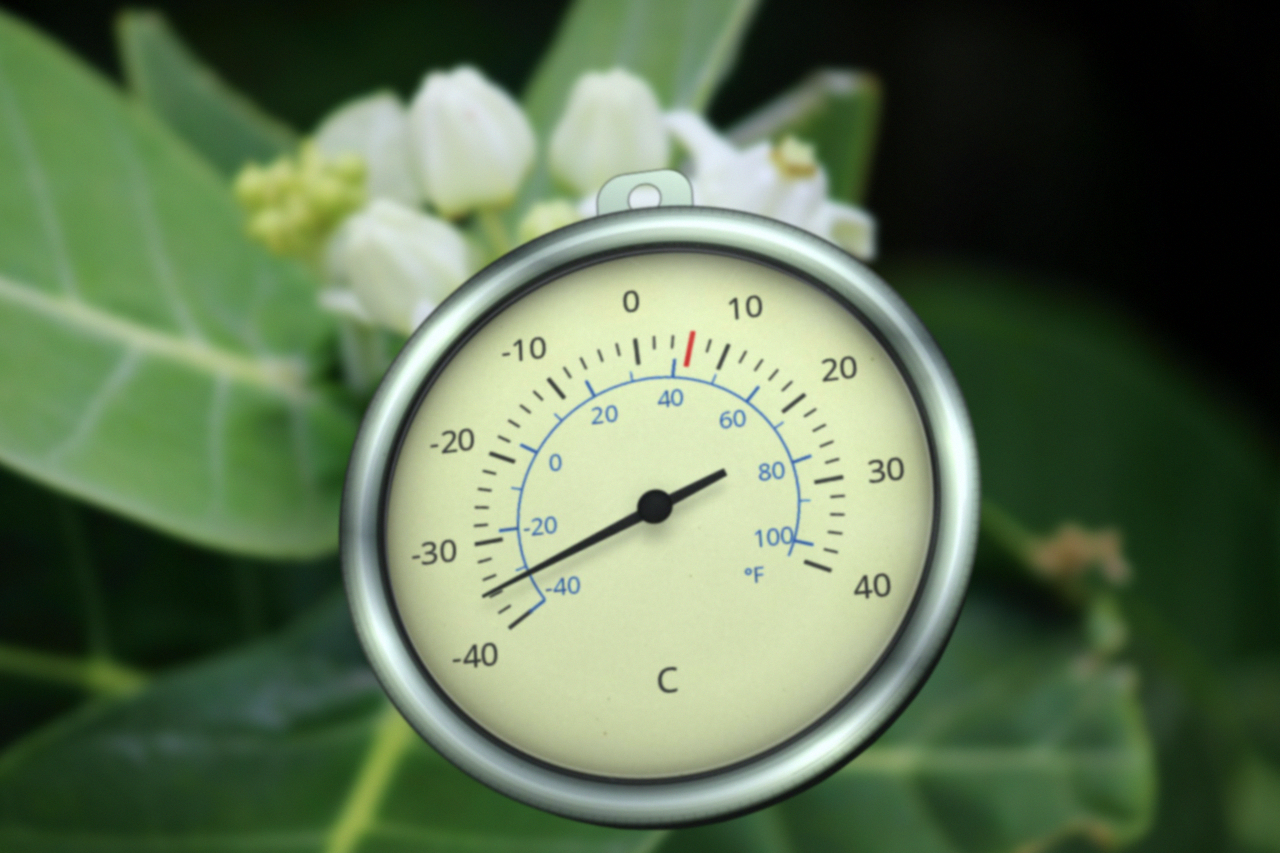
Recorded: -36 (°C)
